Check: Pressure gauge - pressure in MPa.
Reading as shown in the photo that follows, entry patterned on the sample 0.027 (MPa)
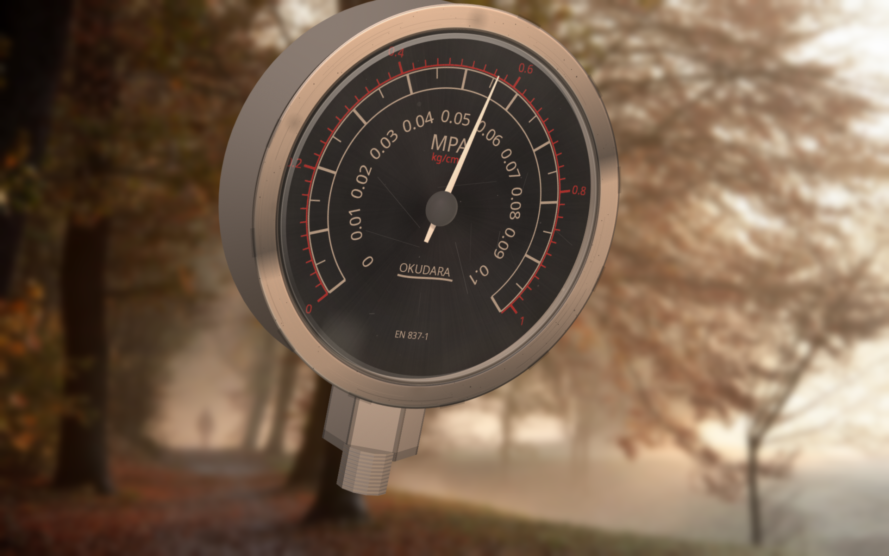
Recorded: 0.055 (MPa)
